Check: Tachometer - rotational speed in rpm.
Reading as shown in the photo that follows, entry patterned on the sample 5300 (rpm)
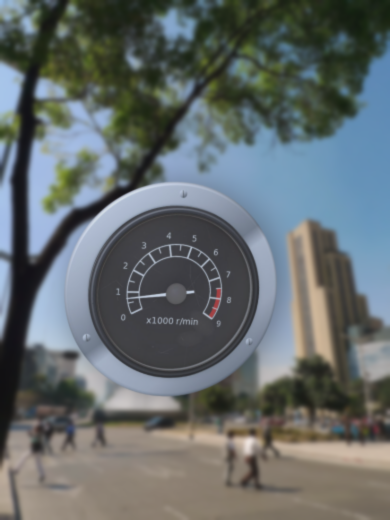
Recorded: 750 (rpm)
